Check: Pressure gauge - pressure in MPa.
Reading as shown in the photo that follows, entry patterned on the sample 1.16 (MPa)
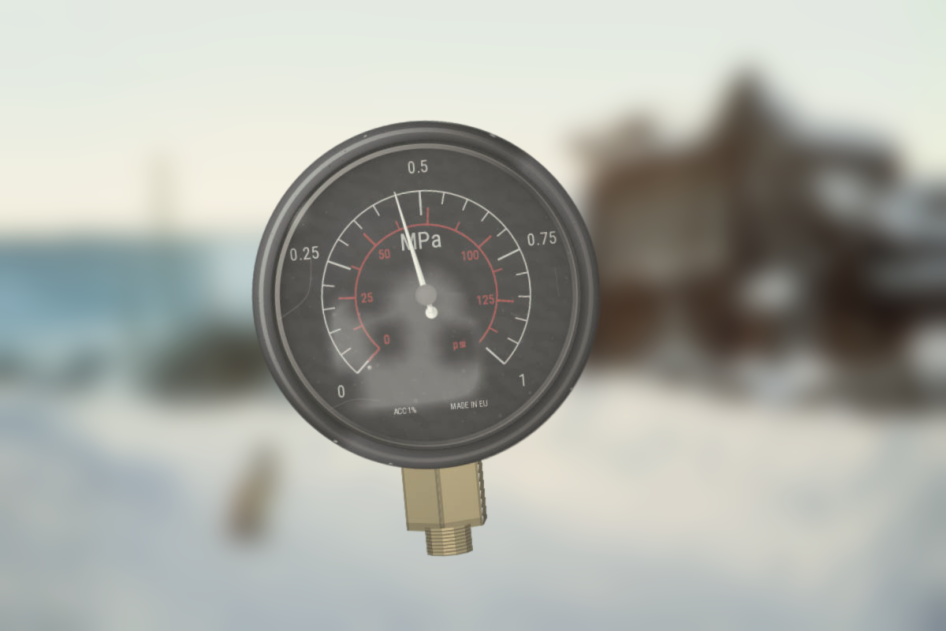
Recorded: 0.45 (MPa)
